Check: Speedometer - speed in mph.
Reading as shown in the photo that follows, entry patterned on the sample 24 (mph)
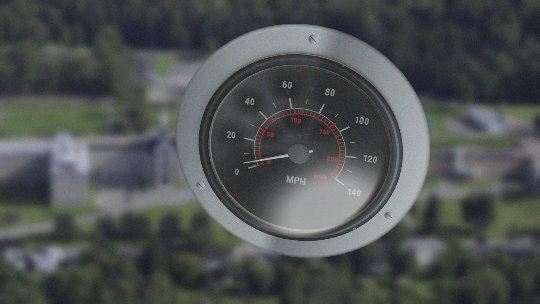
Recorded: 5 (mph)
